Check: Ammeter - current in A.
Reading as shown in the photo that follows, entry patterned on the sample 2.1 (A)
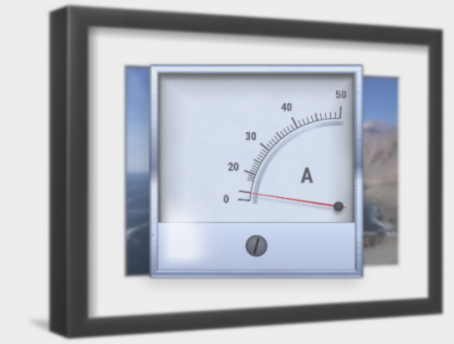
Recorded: 10 (A)
